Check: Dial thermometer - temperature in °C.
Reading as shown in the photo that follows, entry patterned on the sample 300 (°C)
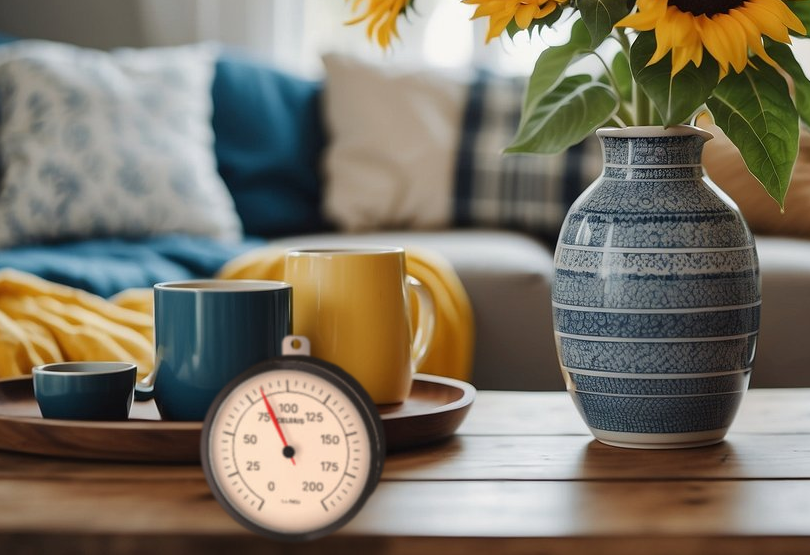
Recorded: 85 (°C)
